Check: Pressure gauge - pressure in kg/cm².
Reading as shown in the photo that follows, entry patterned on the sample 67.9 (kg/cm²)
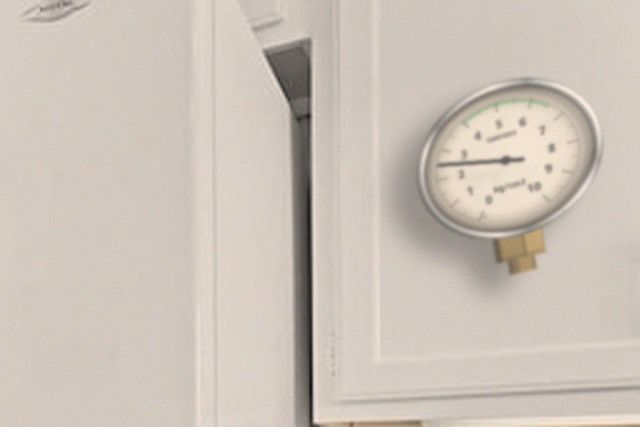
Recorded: 2.5 (kg/cm²)
